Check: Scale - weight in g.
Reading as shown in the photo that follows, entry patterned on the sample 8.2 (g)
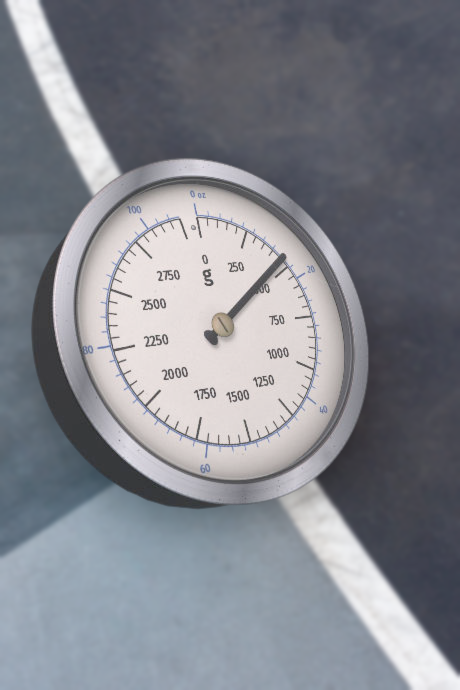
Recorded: 450 (g)
